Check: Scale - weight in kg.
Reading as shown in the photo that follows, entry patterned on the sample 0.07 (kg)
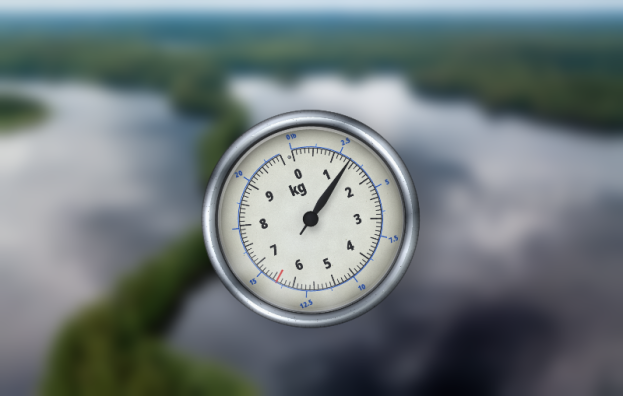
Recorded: 1.4 (kg)
